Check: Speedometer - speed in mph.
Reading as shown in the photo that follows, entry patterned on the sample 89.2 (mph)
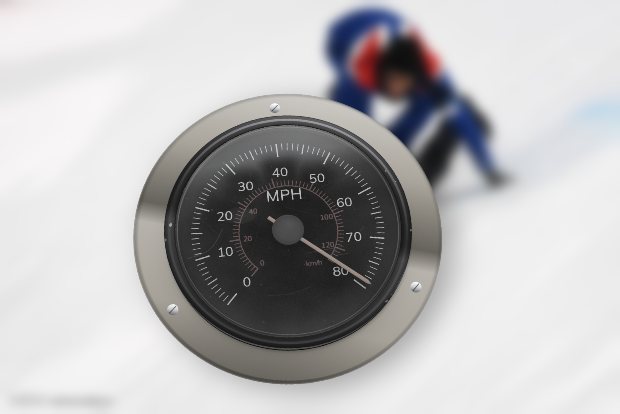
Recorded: 79 (mph)
